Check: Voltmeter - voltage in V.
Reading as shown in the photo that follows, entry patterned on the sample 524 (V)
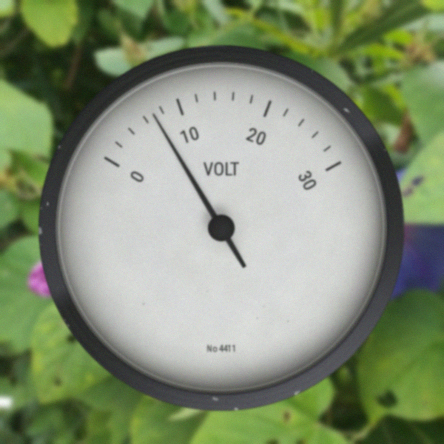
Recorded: 7 (V)
